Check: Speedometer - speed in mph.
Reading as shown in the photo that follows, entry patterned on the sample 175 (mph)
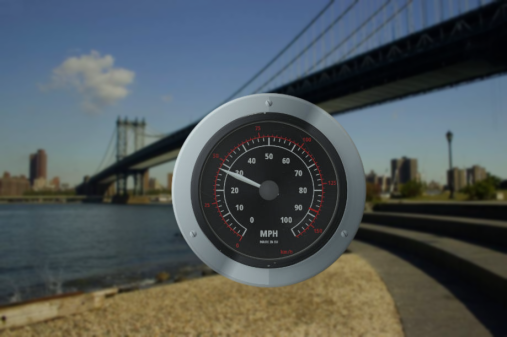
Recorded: 28 (mph)
